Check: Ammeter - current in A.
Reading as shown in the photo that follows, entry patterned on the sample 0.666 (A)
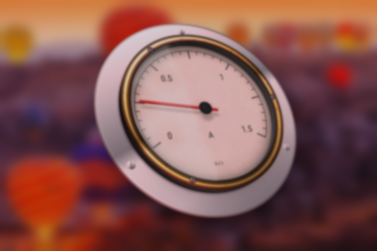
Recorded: 0.25 (A)
